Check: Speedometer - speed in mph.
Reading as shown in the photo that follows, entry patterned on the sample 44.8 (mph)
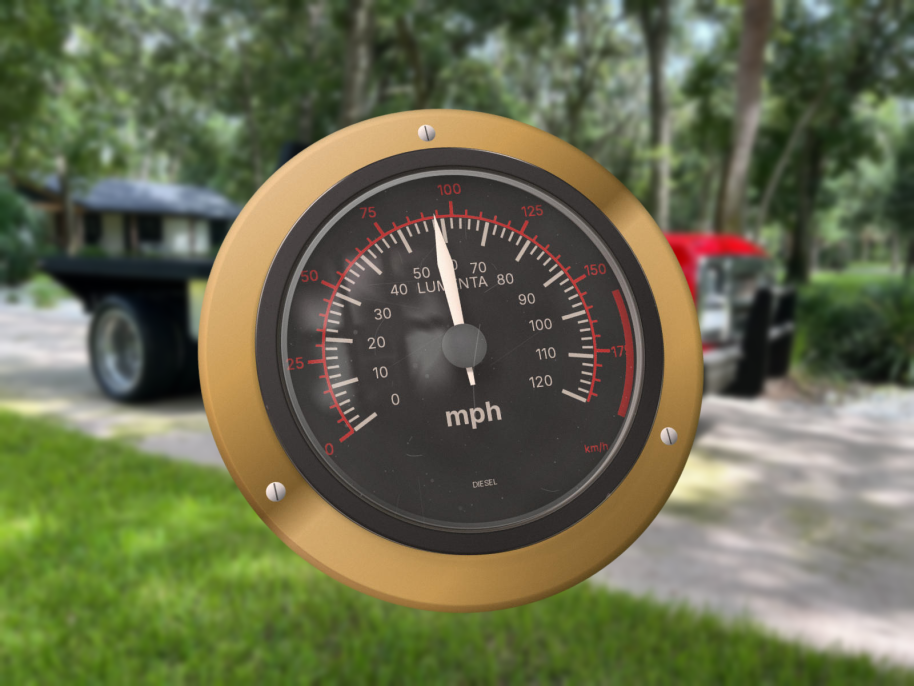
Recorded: 58 (mph)
